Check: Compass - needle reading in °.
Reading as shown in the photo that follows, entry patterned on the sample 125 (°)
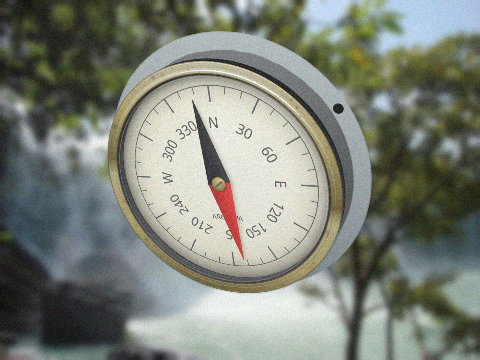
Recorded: 170 (°)
